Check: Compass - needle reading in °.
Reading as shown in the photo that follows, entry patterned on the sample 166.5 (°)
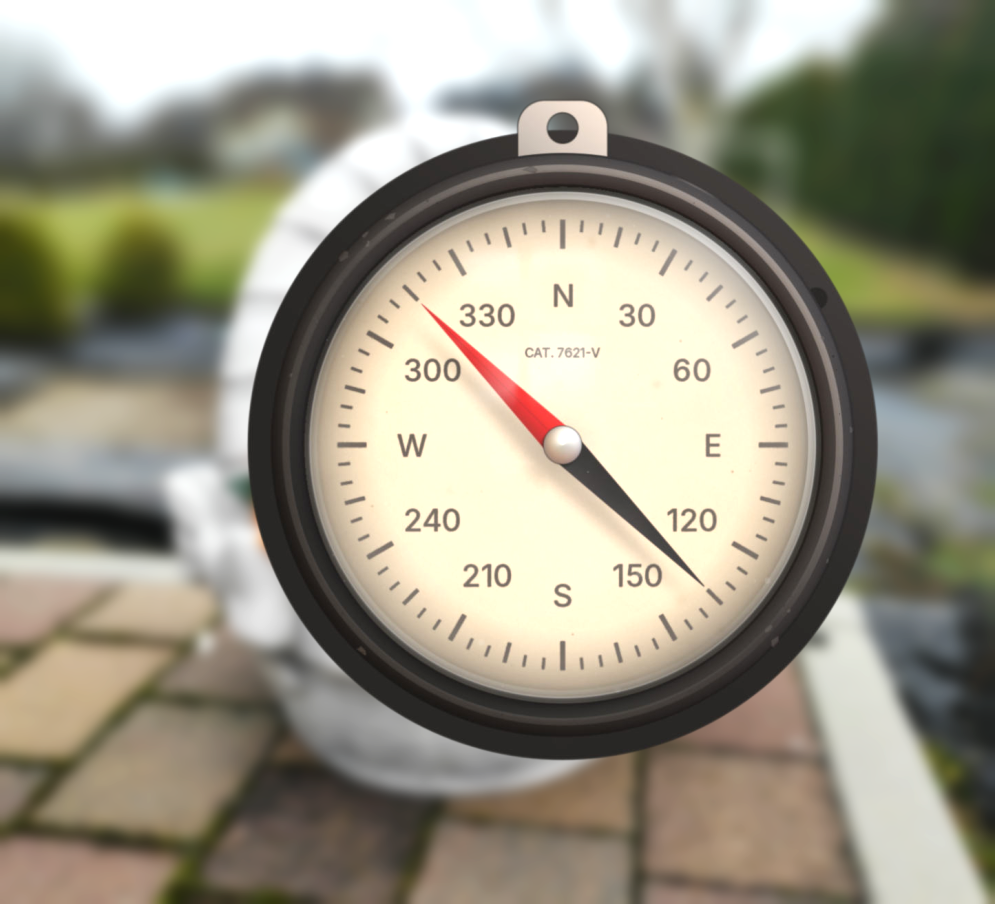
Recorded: 315 (°)
